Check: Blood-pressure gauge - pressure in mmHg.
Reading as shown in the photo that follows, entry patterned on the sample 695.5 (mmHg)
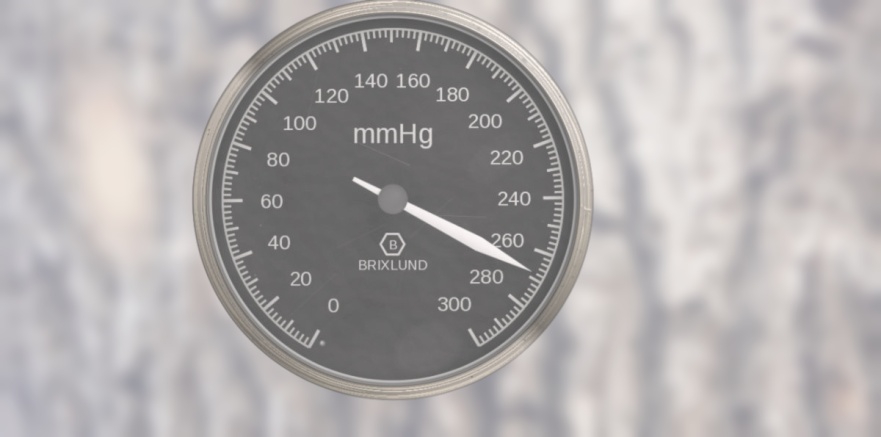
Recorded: 268 (mmHg)
